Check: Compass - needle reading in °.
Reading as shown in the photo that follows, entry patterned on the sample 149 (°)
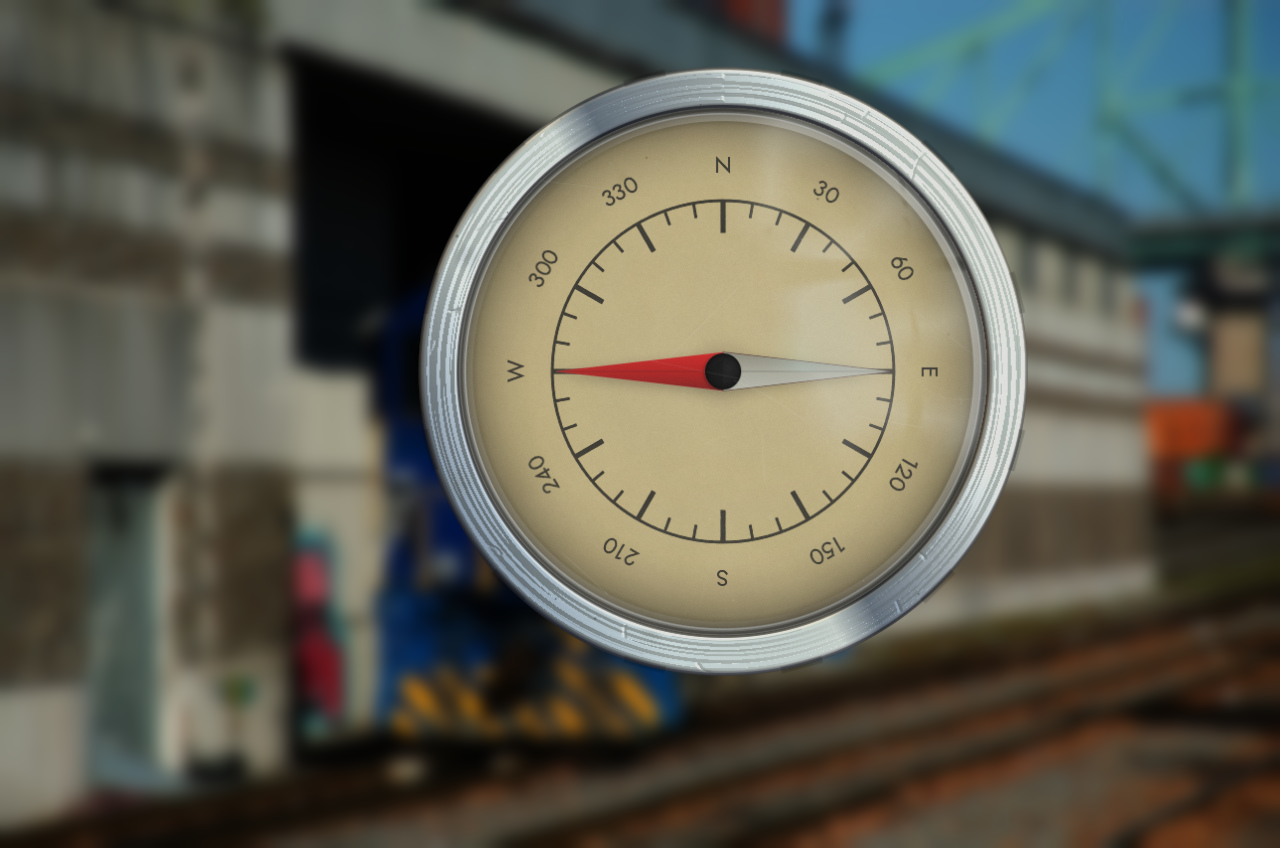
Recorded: 270 (°)
